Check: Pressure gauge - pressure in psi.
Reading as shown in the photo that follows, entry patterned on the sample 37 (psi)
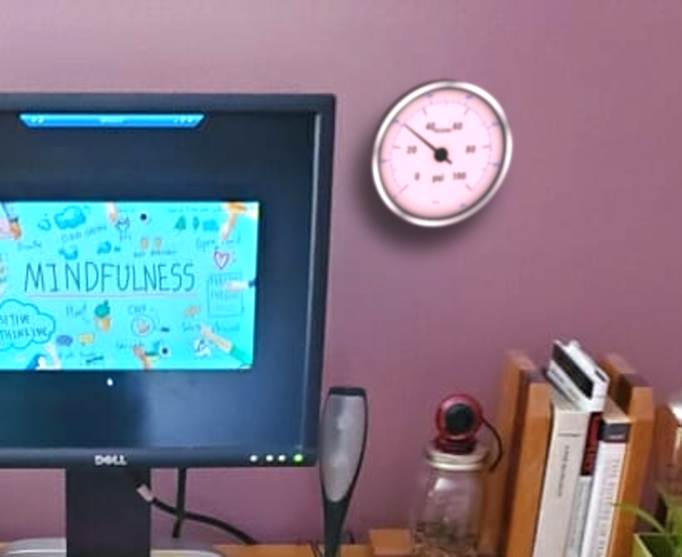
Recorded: 30 (psi)
